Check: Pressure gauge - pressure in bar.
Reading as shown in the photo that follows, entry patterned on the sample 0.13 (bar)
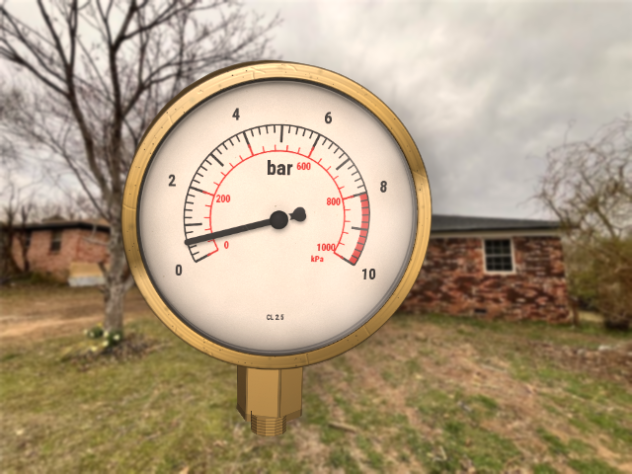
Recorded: 0.6 (bar)
